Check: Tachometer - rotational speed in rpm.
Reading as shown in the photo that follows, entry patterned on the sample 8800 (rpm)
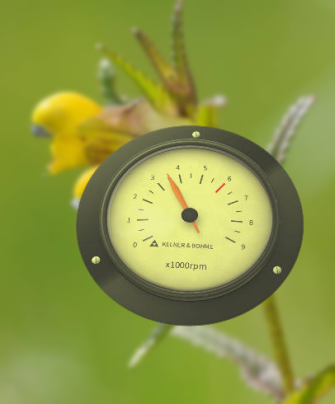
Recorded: 3500 (rpm)
